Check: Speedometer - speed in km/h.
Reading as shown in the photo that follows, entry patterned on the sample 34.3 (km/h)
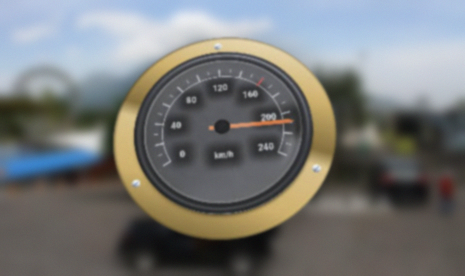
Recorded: 210 (km/h)
